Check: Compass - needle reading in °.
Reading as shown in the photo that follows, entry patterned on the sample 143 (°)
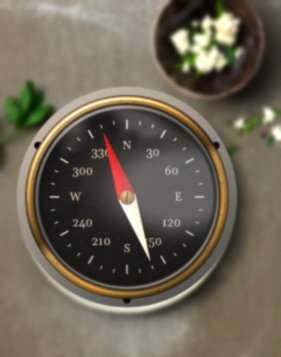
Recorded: 340 (°)
